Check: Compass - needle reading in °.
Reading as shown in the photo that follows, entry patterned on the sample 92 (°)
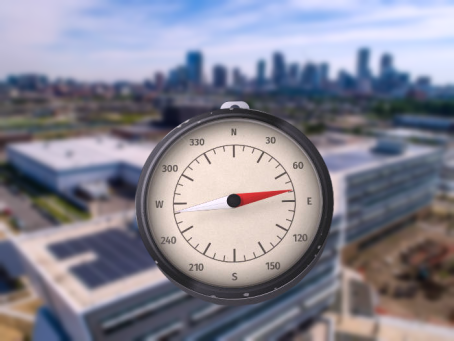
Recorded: 80 (°)
